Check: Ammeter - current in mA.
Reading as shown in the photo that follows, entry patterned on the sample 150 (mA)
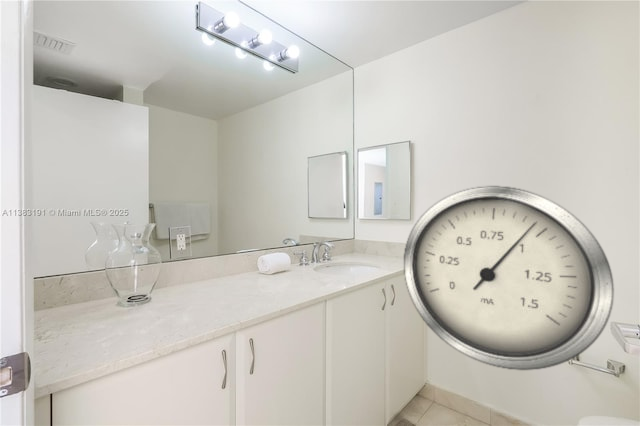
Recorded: 0.95 (mA)
